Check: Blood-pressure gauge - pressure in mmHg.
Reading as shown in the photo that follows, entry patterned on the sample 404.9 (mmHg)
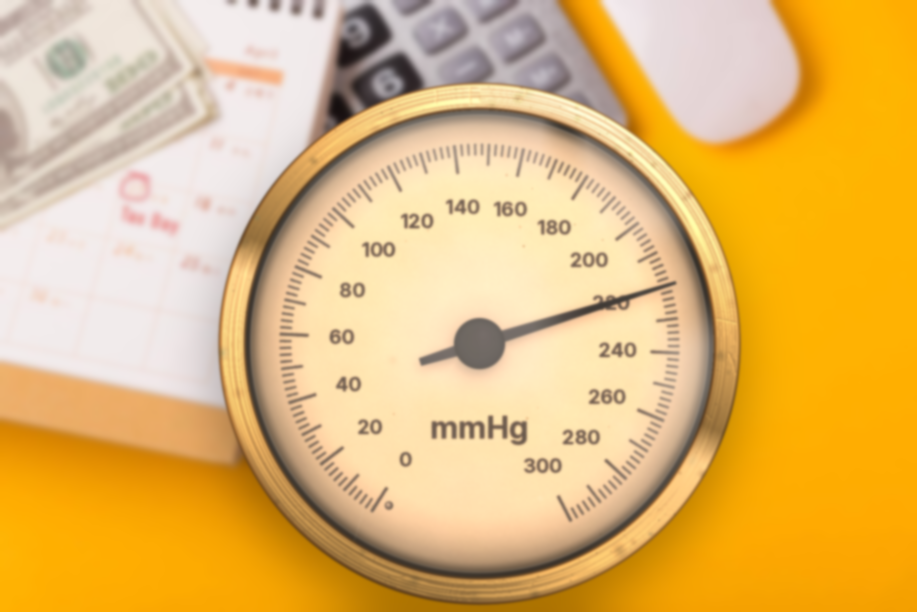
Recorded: 220 (mmHg)
